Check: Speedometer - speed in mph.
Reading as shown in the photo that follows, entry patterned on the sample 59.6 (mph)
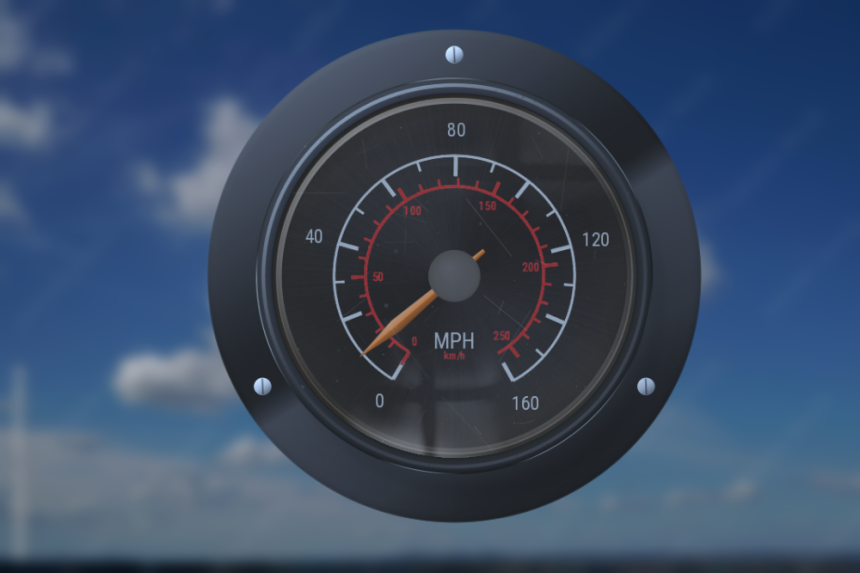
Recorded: 10 (mph)
